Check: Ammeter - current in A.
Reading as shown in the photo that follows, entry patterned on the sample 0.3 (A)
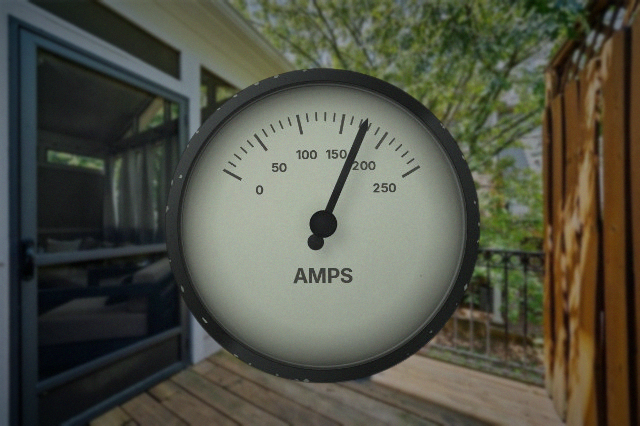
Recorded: 175 (A)
